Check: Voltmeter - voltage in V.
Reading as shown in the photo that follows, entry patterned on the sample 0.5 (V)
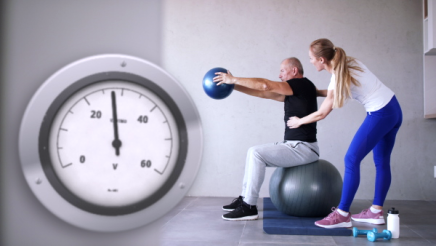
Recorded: 27.5 (V)
